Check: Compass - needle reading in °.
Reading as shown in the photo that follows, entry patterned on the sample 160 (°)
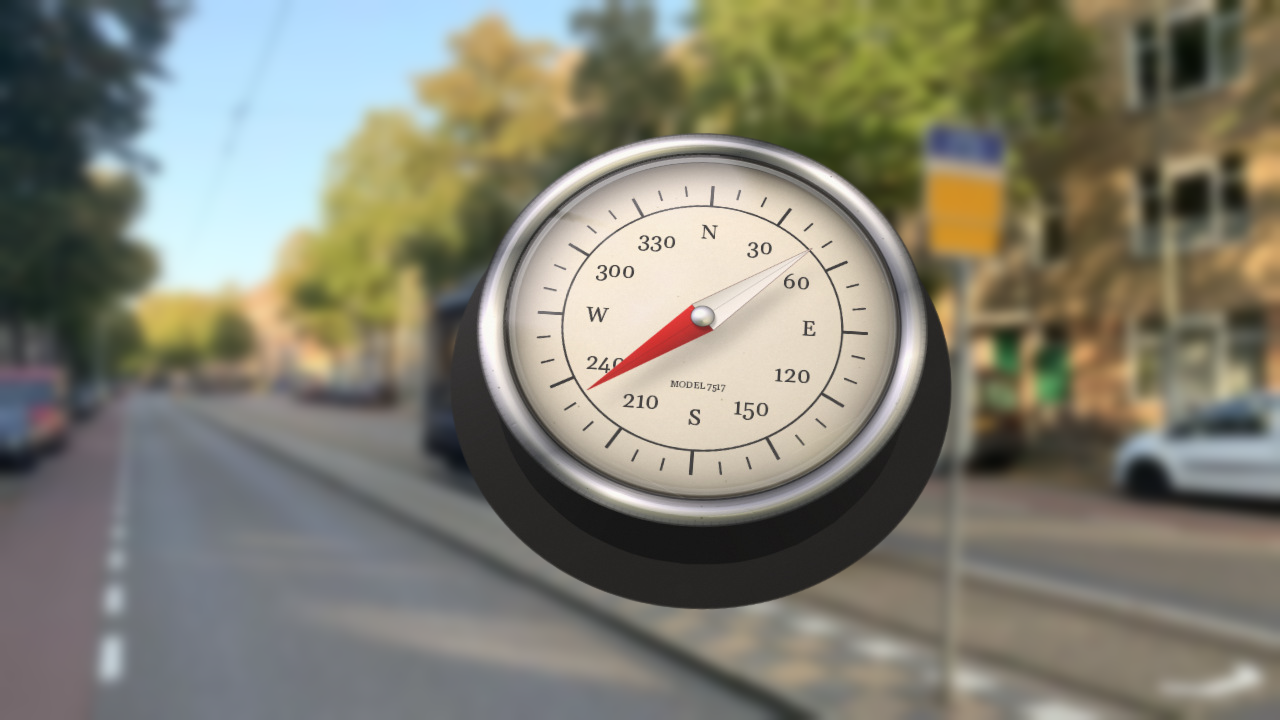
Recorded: 230 (°)
